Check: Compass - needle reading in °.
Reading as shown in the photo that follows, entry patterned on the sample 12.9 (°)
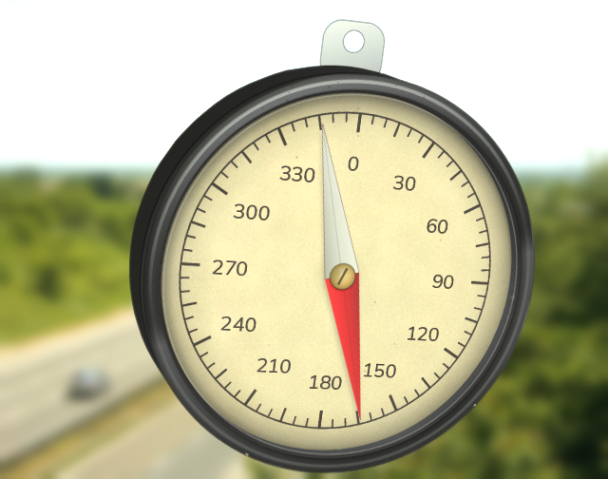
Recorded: 165 (°)
